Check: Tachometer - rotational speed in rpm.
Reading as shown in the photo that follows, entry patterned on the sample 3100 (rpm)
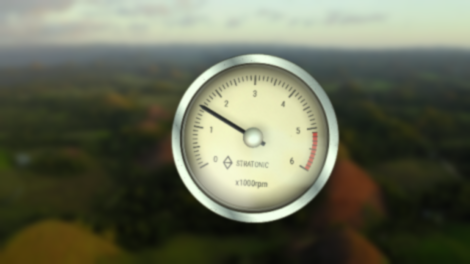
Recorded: 1500 (rpm)
